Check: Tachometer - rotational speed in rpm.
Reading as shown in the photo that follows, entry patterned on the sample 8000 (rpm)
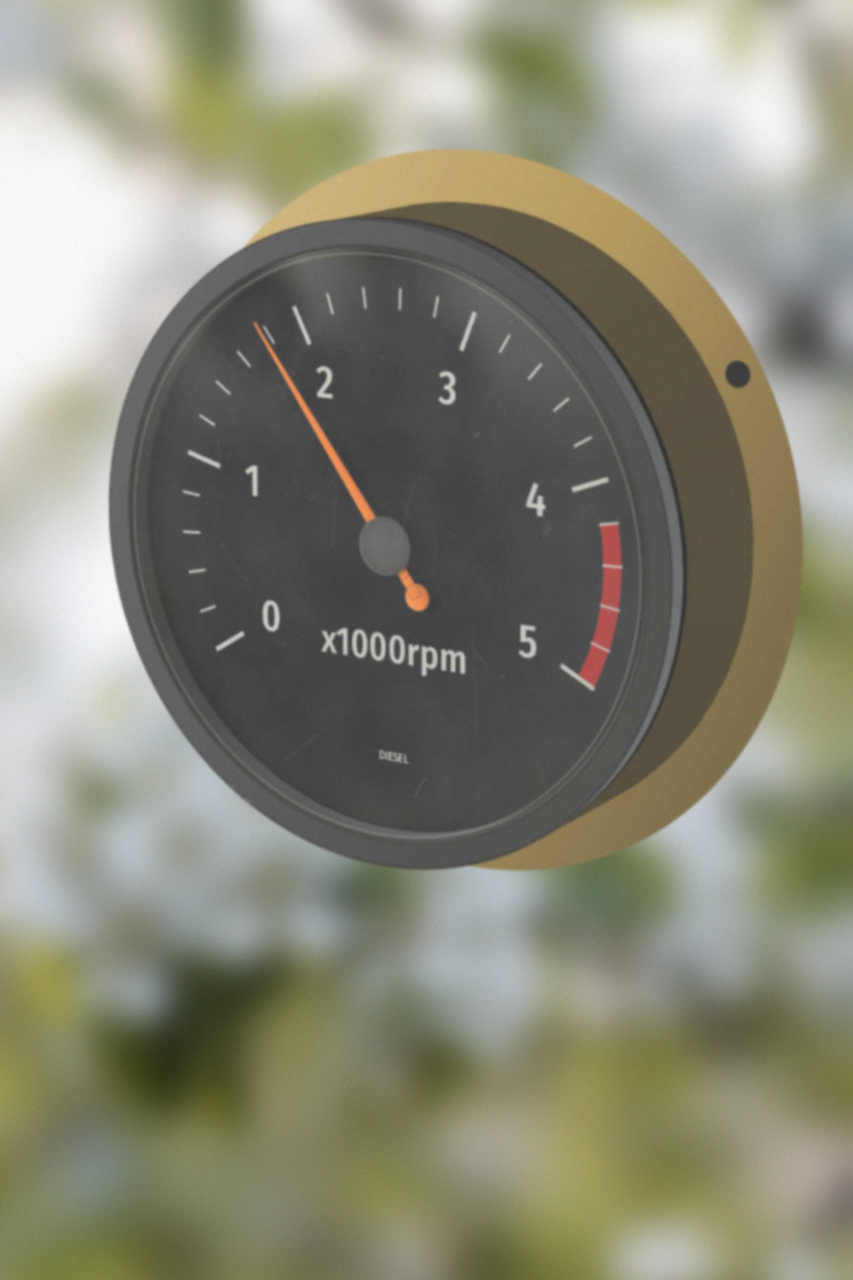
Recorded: 1800 (rpm)
